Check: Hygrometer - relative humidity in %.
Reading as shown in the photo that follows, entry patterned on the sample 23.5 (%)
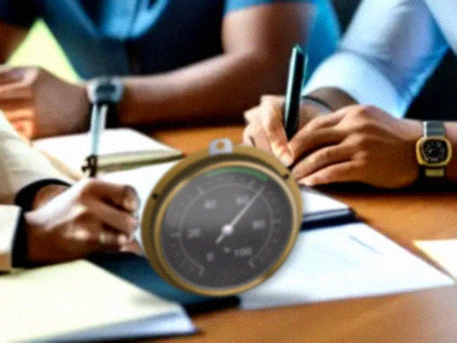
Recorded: 64 (%)
